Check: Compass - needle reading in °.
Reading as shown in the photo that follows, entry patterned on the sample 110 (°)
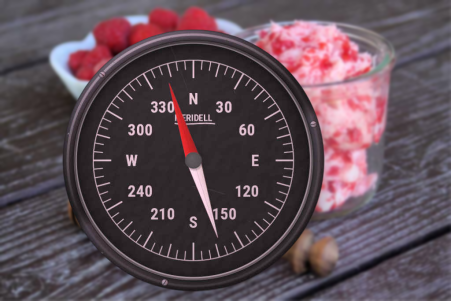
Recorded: 342.5 (°)
